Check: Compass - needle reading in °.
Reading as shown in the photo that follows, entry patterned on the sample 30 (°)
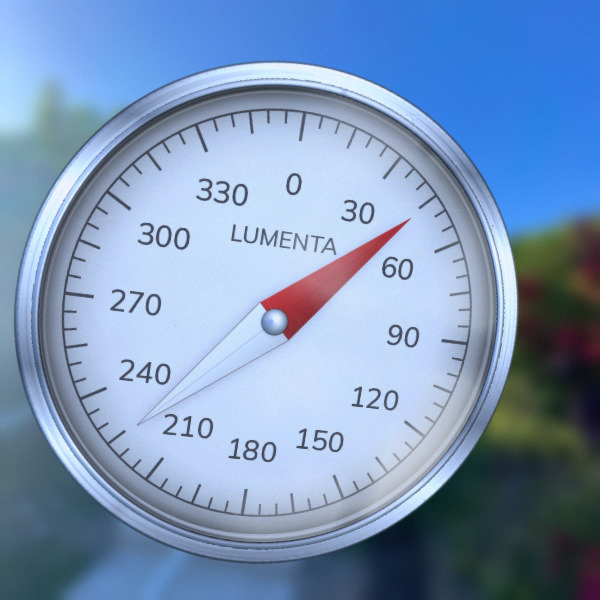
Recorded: 45 (°)
